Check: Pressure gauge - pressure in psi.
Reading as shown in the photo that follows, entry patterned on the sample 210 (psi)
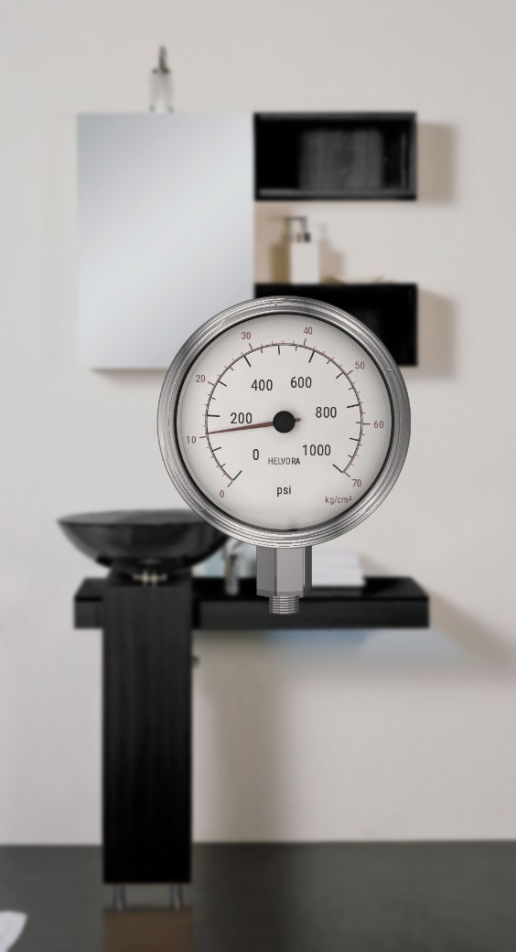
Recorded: 150 (psi)
